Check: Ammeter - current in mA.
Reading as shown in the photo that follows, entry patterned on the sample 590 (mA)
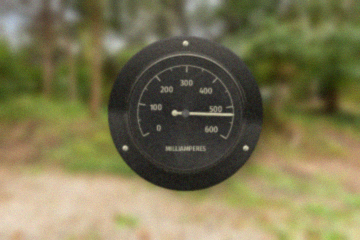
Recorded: 525 (mA)
